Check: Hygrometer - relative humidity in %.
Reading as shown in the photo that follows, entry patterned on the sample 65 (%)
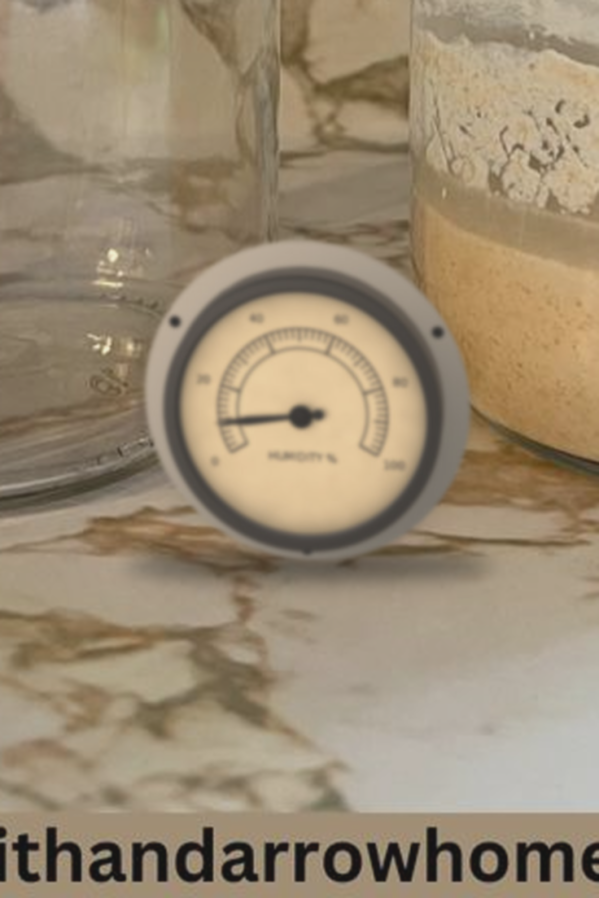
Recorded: 10 (%)
